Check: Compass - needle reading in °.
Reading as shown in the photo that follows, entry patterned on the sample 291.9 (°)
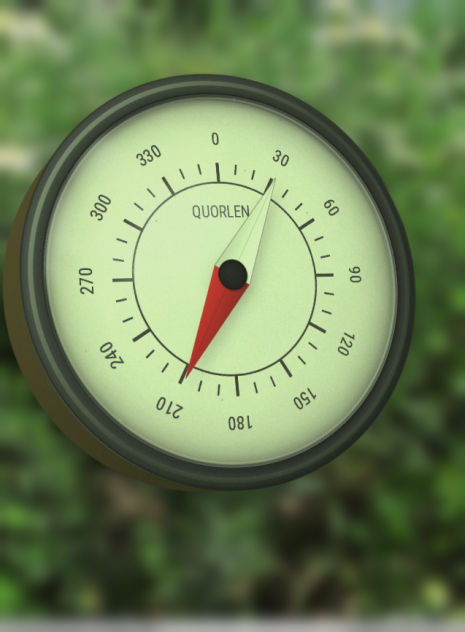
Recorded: 210 (°)
